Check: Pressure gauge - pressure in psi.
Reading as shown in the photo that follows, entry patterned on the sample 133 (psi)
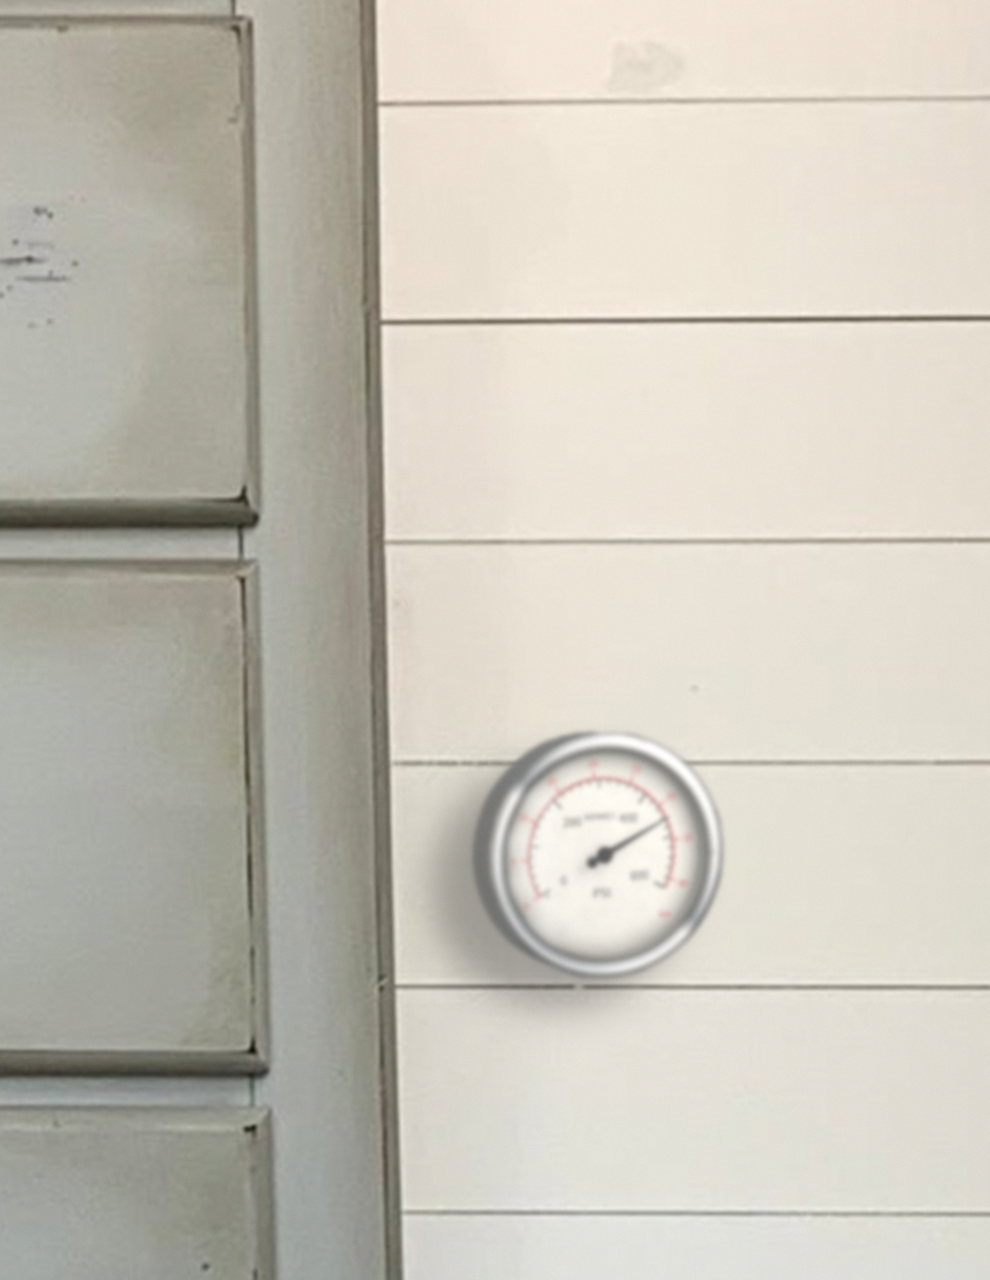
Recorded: 460 (psi)
